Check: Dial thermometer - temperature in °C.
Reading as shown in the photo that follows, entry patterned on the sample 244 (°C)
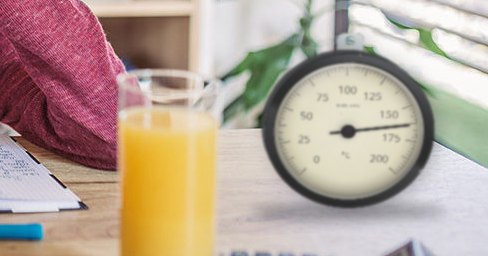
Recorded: 162.5 (°C)
